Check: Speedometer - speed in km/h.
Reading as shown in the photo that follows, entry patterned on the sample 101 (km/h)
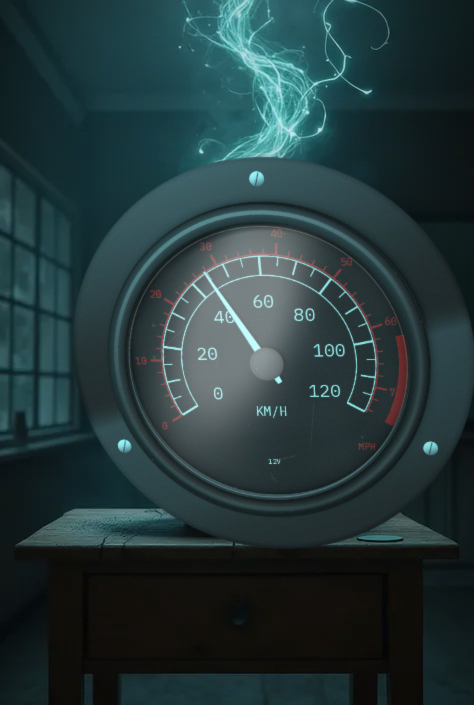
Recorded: 45 (km/h)
